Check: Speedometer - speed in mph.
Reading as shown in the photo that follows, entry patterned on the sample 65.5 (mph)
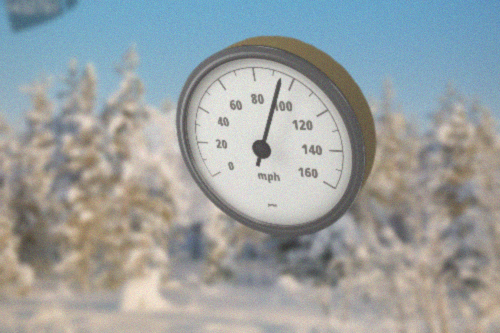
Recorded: 95 (mph)
